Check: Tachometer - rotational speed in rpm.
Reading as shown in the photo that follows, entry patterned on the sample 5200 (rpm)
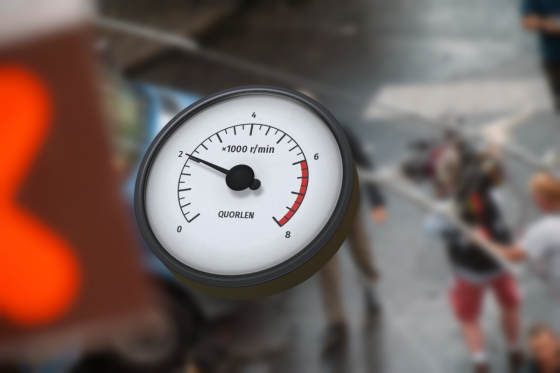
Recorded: 2000 (rpm)
